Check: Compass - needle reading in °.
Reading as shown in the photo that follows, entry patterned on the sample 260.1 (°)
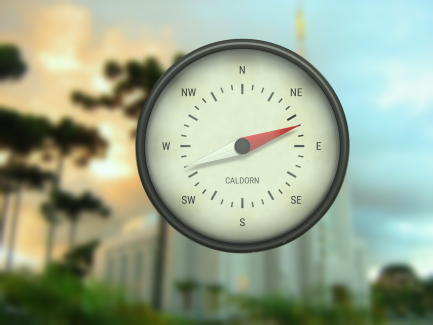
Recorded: 70 (°)
